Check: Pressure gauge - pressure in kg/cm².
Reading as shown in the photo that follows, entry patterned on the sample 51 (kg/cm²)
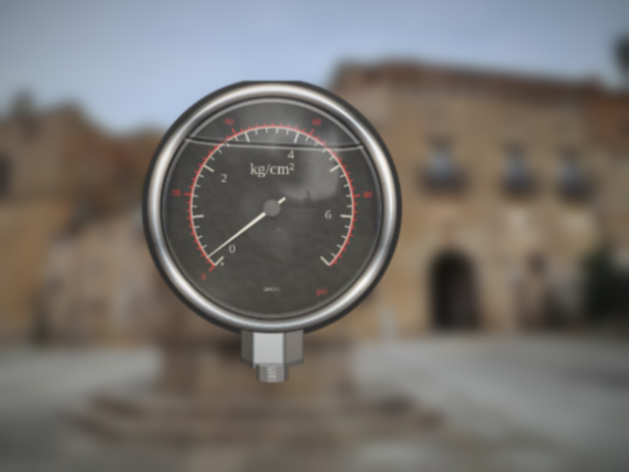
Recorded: 0.2 (kg/cm²)
